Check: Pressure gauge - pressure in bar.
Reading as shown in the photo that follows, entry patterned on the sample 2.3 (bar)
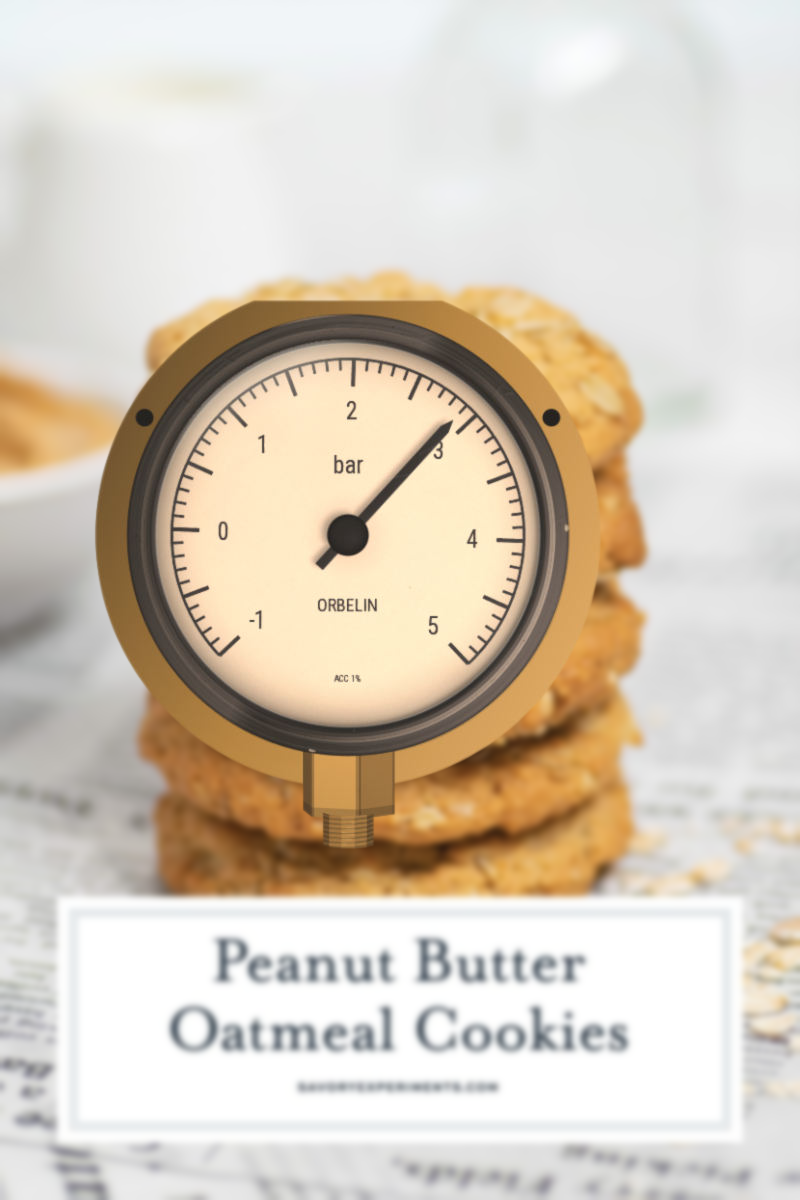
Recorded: 2.9 (bar)
